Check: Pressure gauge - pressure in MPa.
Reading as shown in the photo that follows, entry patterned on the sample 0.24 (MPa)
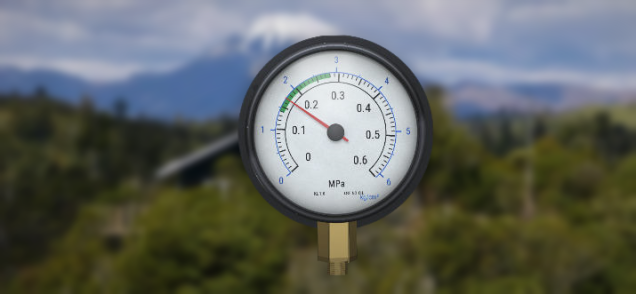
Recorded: 0.17 (MPa)
